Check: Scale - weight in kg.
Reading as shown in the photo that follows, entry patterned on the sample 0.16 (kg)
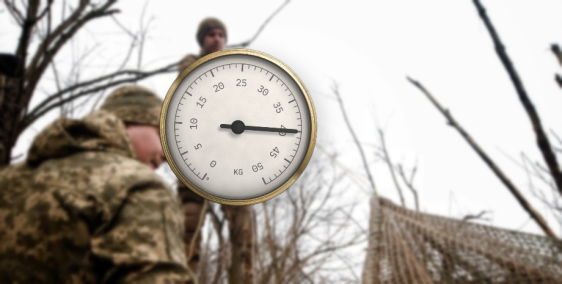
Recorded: 40 (kg)
